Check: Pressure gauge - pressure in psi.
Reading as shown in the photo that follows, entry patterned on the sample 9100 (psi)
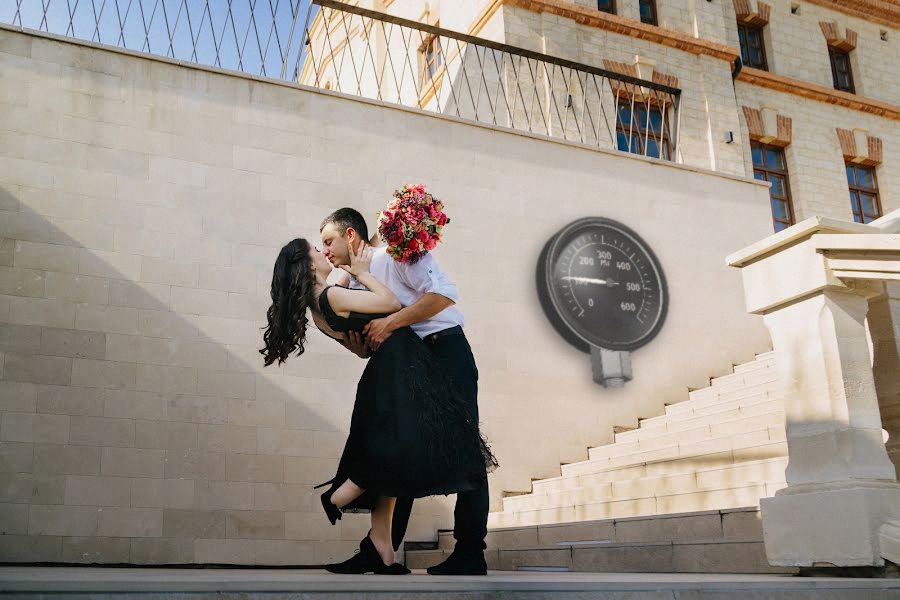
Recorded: 100 (psi)
